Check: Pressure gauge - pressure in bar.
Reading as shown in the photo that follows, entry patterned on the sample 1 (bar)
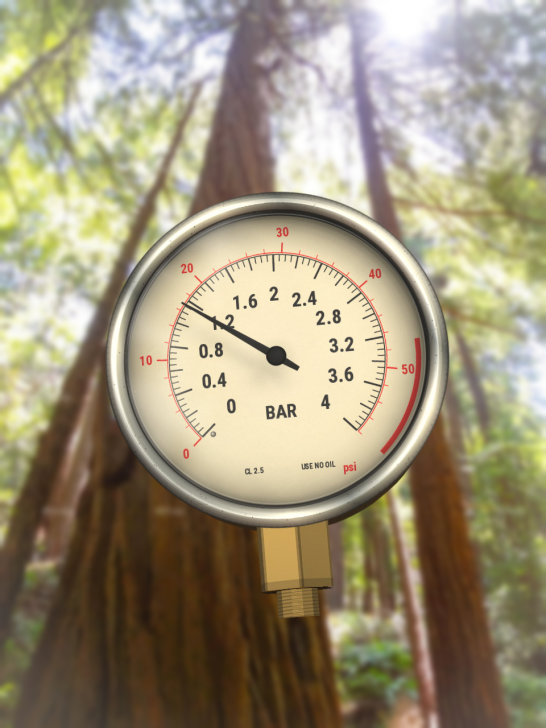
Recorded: 1.15 (bar)
